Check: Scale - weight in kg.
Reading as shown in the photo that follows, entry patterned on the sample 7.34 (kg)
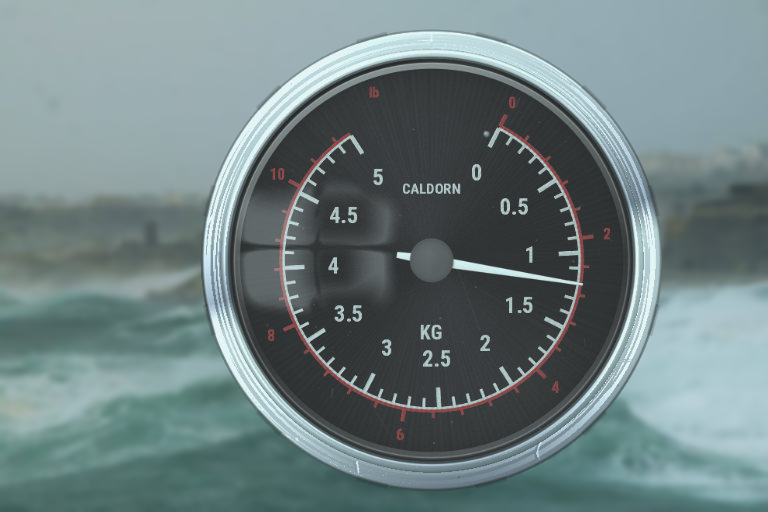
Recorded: 1.2 (kg)
